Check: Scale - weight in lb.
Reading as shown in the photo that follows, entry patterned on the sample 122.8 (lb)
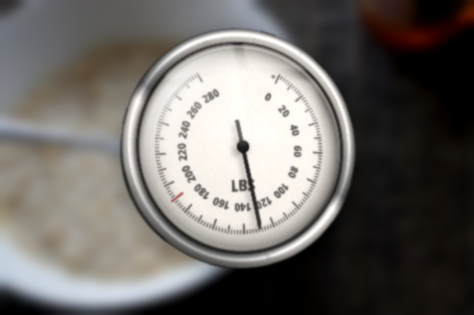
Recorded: 130 (lb)
